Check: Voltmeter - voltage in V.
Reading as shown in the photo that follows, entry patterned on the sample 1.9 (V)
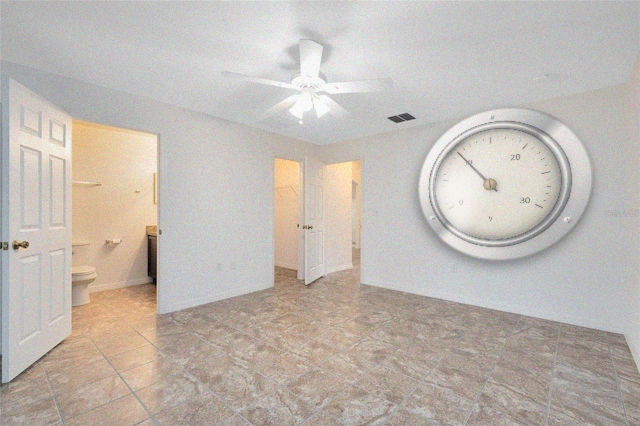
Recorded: 10 (V)
